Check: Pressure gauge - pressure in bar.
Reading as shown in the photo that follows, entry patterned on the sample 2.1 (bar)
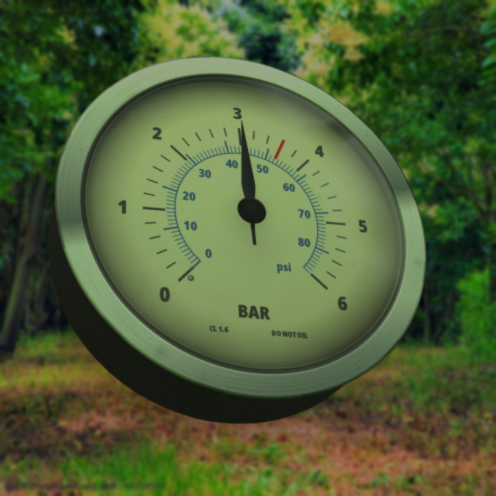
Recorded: 3 (bar)
